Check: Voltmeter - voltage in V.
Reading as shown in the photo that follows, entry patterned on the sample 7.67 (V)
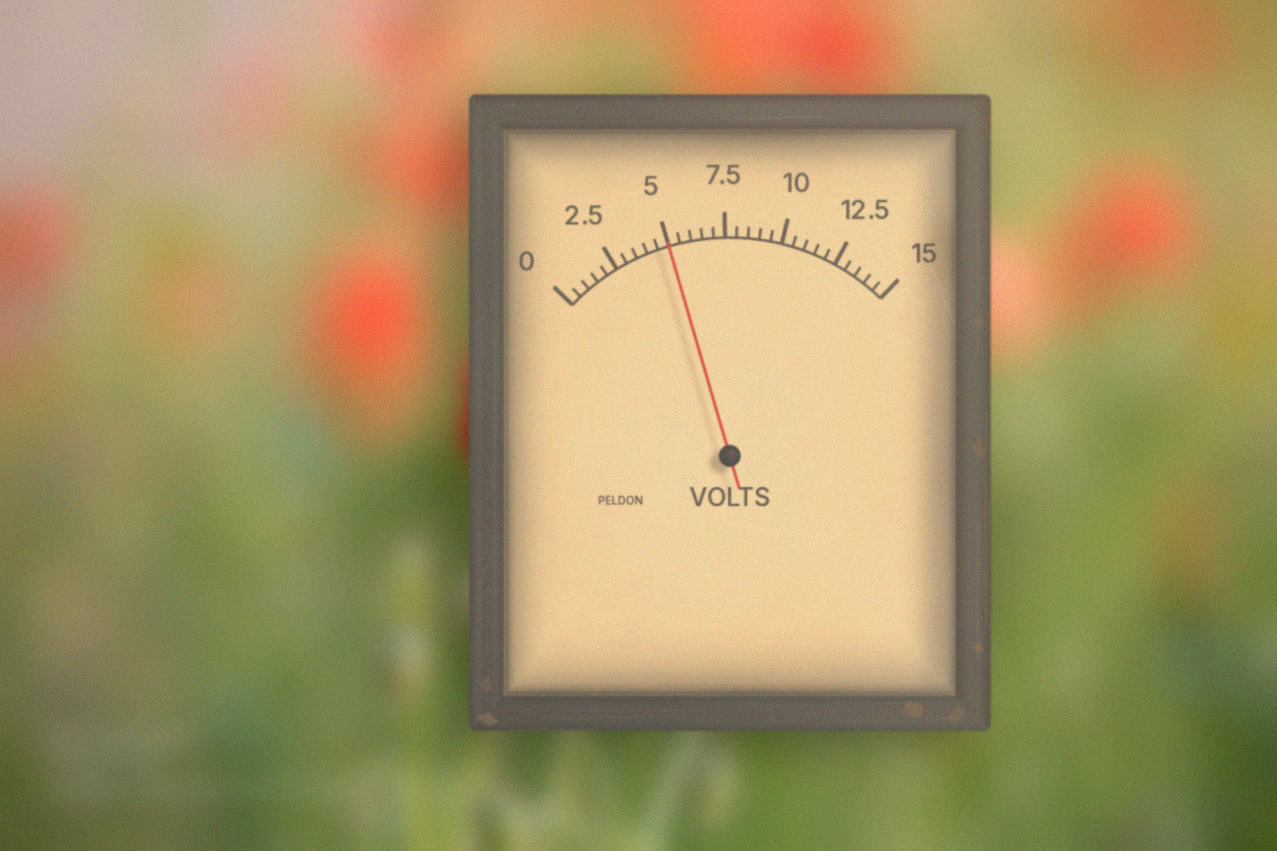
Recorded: 5 (V)
